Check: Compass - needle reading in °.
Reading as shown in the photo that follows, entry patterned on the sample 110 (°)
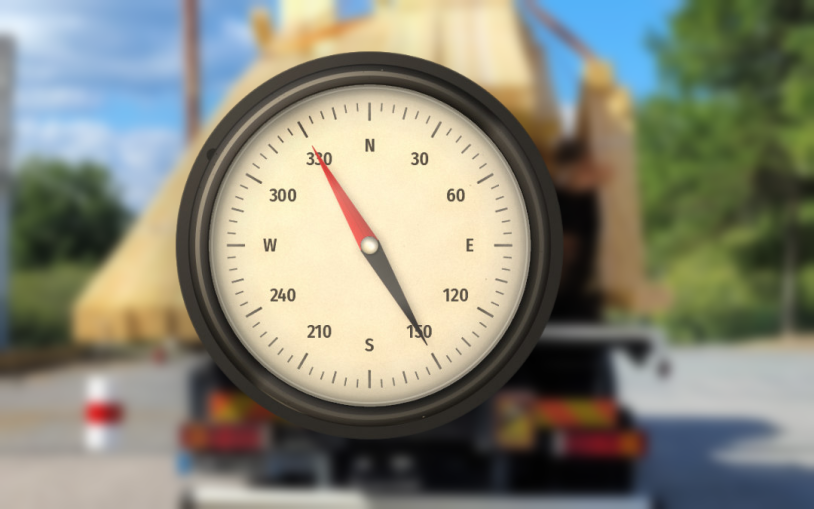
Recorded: 330 (°)
